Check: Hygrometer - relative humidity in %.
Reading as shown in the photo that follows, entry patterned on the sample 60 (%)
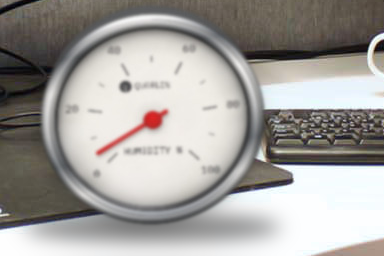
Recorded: 5 (%)
